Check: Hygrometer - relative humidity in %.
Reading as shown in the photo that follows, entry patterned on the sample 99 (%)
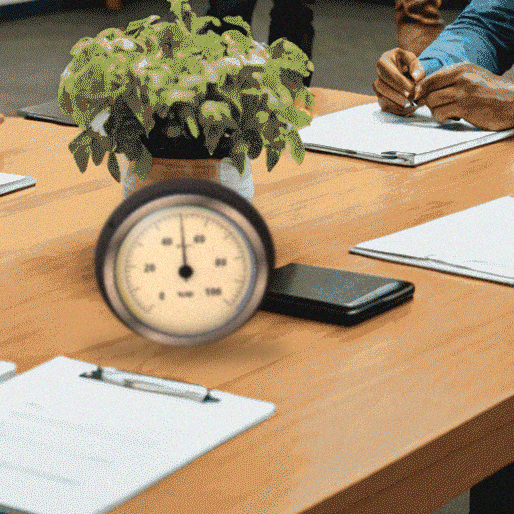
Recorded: 50 (%)
